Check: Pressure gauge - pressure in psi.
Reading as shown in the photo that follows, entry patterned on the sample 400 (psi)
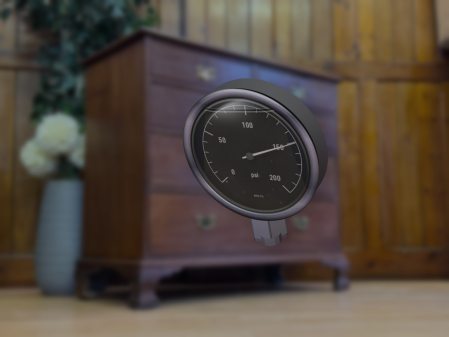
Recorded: 150 (psi)
